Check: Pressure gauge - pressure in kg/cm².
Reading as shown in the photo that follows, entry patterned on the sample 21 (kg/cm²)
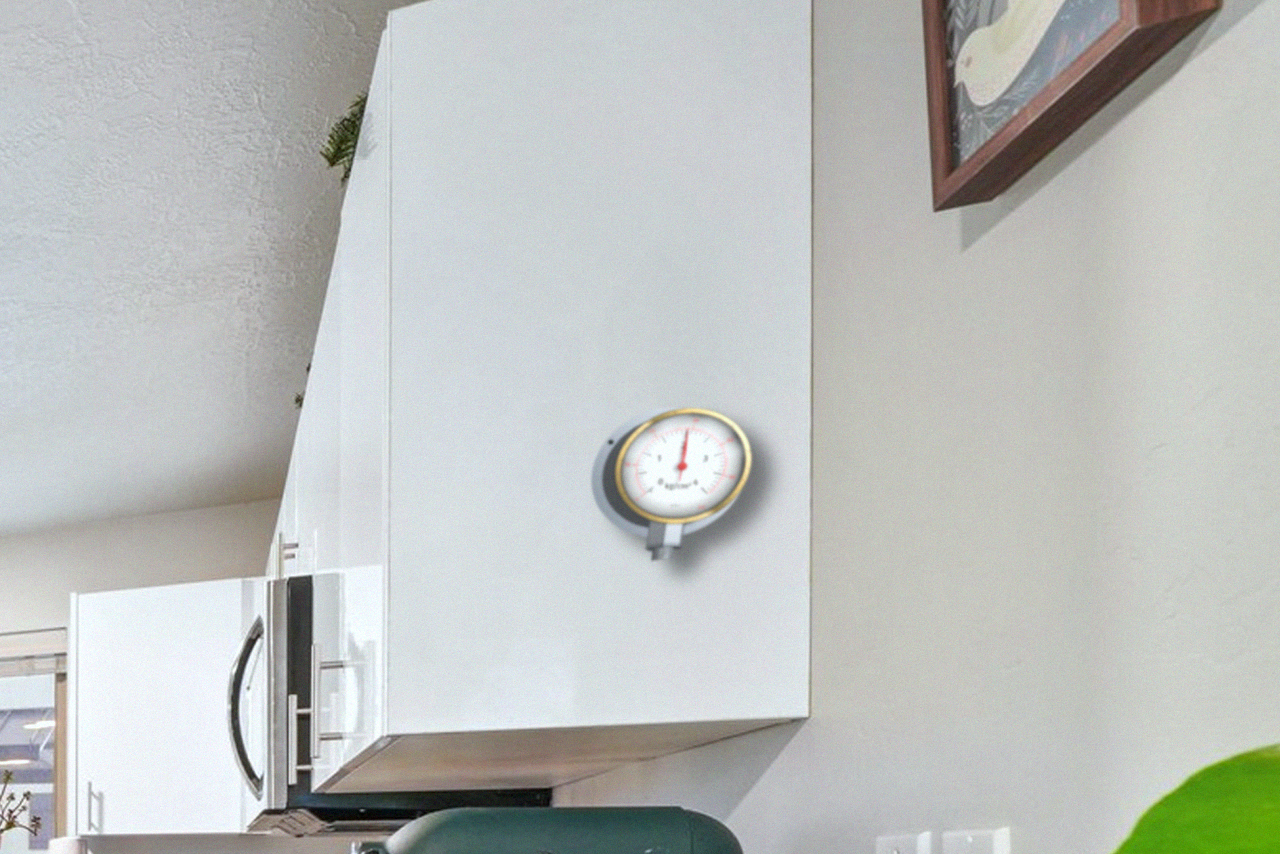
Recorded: 2 (kg/cm²)
